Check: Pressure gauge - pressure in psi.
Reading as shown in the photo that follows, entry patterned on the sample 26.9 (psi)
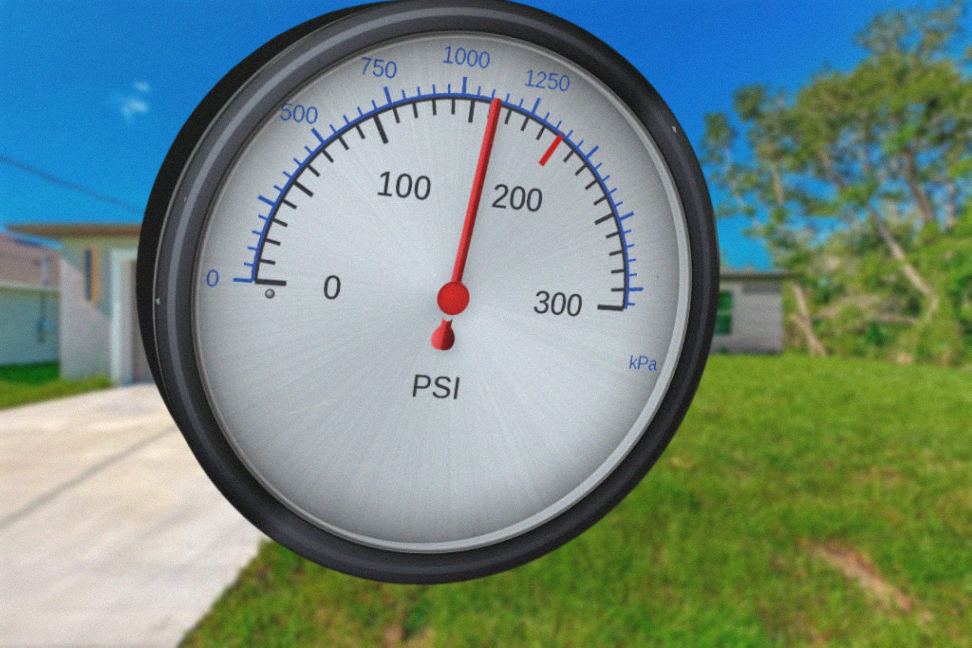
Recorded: 160 (psi)
